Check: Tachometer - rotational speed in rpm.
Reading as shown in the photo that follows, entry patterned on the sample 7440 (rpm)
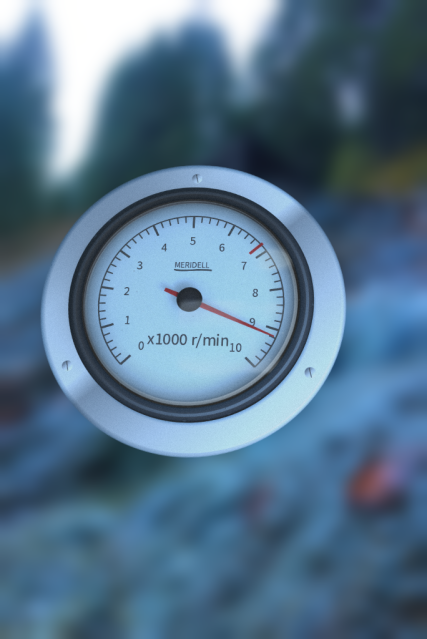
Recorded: 9200 (rpm)
